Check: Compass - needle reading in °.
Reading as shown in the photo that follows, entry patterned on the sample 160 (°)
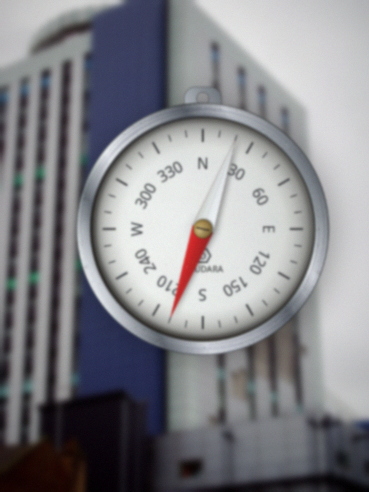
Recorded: 200 (°)
